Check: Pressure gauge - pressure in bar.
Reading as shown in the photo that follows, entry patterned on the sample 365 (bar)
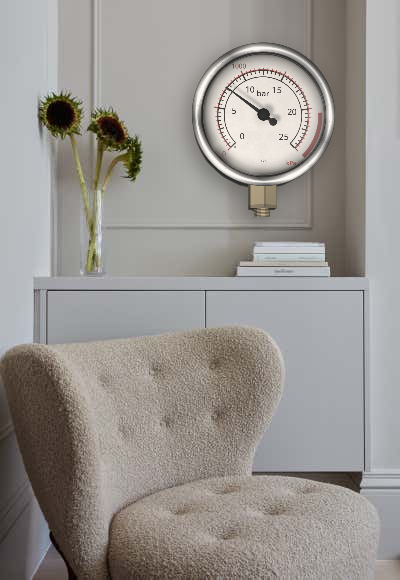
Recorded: 7.5 (bar)
